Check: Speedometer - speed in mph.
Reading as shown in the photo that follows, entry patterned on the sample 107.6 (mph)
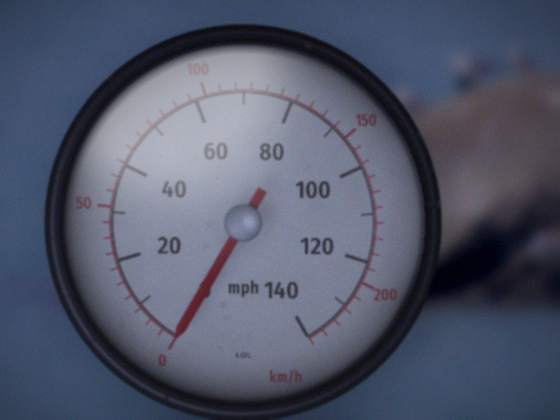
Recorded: 0 (mph)
